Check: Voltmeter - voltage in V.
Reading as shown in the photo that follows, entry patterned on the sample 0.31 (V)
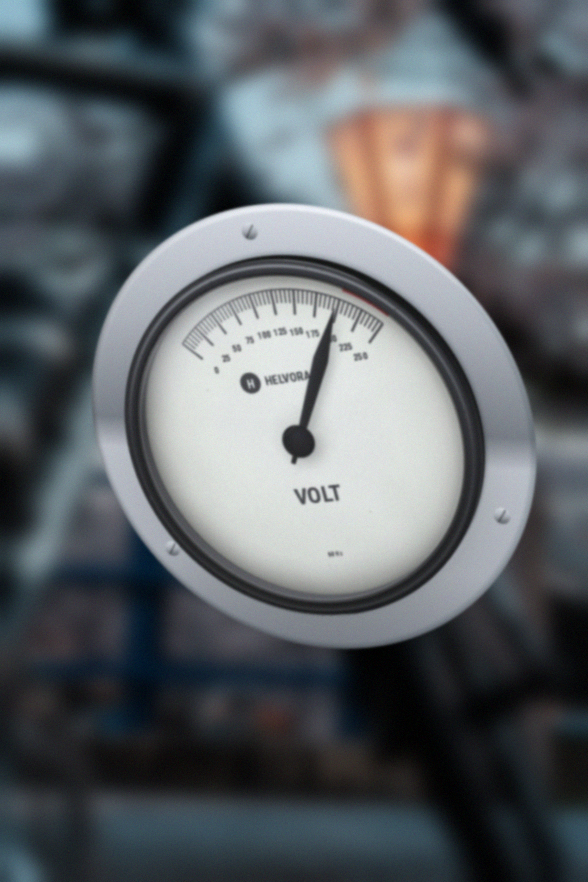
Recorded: 200 (V)
